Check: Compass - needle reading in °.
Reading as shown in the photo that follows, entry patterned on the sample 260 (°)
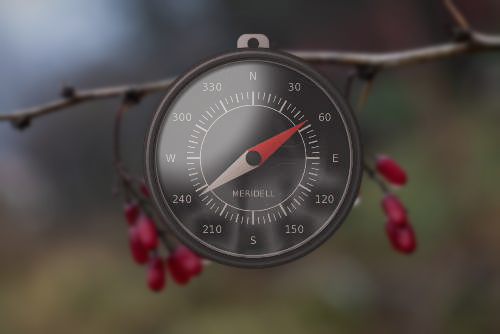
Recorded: 55 (°)
